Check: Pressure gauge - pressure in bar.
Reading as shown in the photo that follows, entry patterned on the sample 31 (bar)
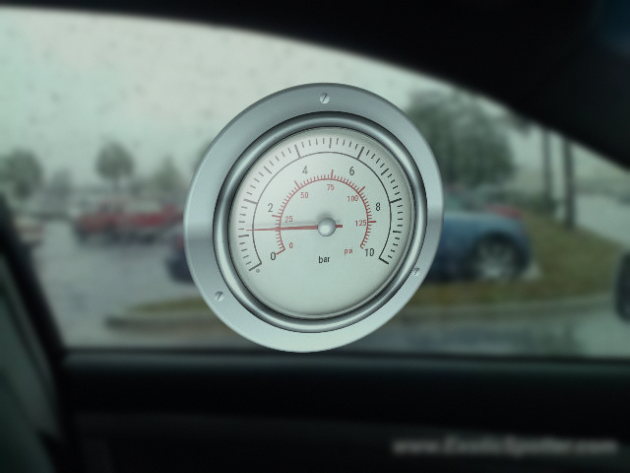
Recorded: 1.2 (bar)
